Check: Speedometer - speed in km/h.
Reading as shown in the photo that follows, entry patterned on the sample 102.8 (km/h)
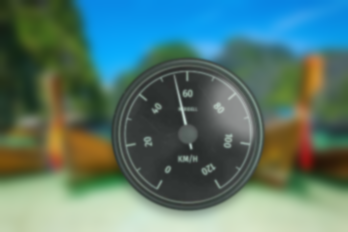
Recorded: 55 (km/h)
